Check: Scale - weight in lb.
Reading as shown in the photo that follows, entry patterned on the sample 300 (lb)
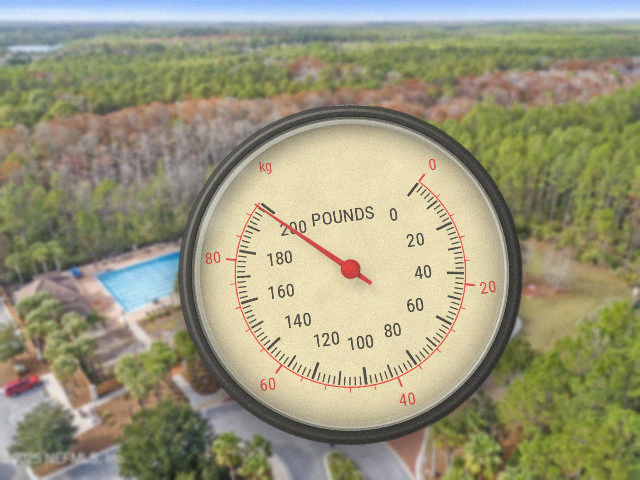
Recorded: 198 (lb)
